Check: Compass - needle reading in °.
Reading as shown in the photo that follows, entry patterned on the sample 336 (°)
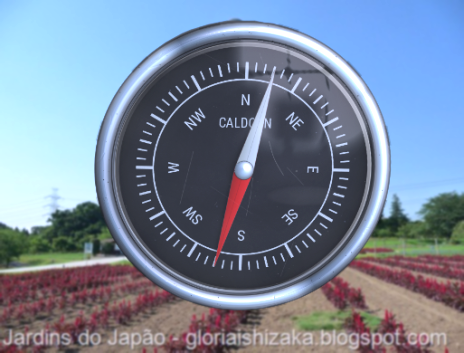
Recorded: 195 (°)
